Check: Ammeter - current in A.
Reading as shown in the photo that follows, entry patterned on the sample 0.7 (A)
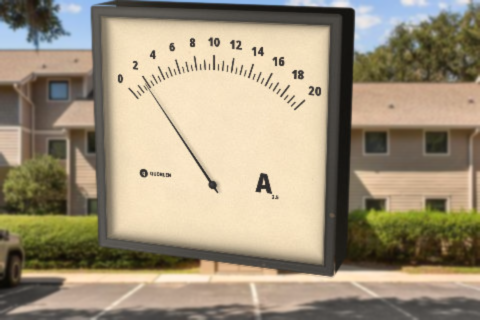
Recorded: 2 (A)
